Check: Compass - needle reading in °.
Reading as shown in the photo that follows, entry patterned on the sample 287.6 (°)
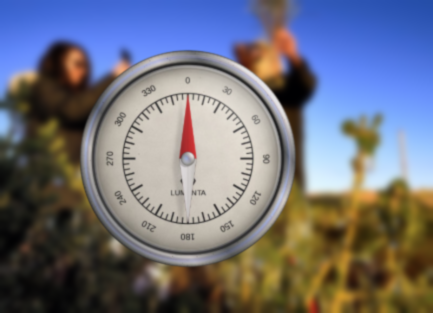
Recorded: 0 (°)
